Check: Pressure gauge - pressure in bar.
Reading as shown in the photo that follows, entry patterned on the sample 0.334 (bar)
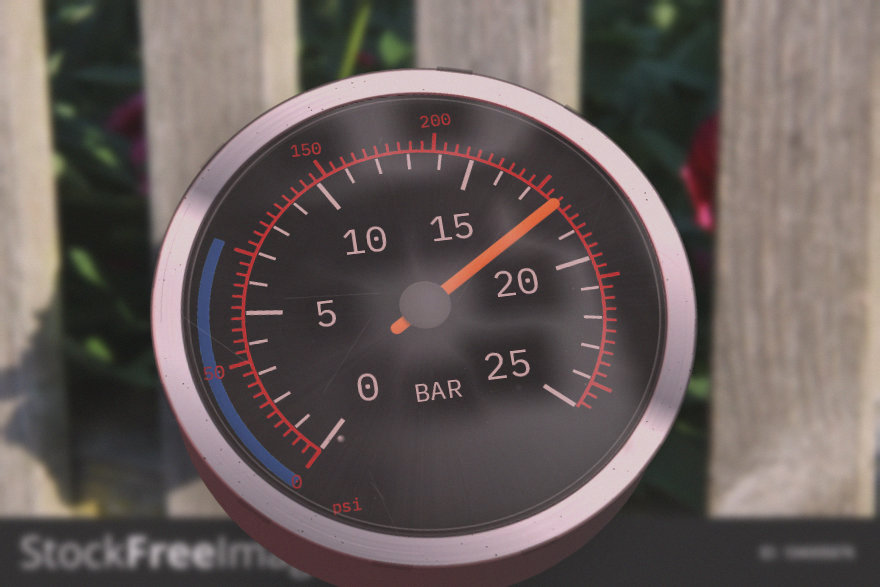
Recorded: 18 (bar)
